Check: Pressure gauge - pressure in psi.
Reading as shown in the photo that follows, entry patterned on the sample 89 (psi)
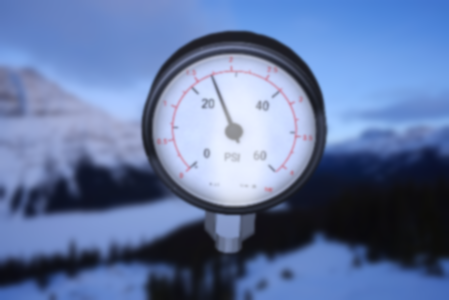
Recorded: 25 (psi)
